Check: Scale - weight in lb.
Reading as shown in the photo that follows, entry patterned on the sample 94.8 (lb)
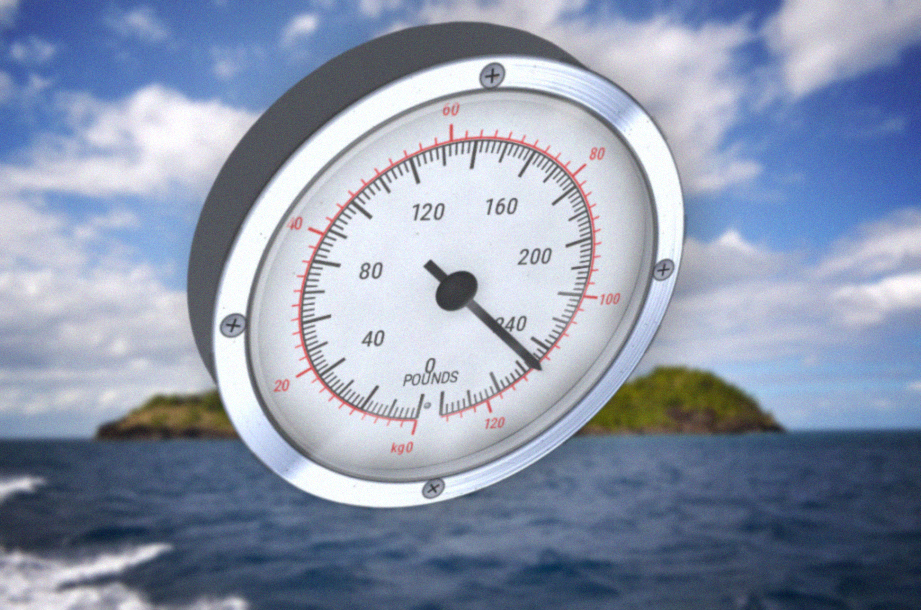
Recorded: 246 (lb)
